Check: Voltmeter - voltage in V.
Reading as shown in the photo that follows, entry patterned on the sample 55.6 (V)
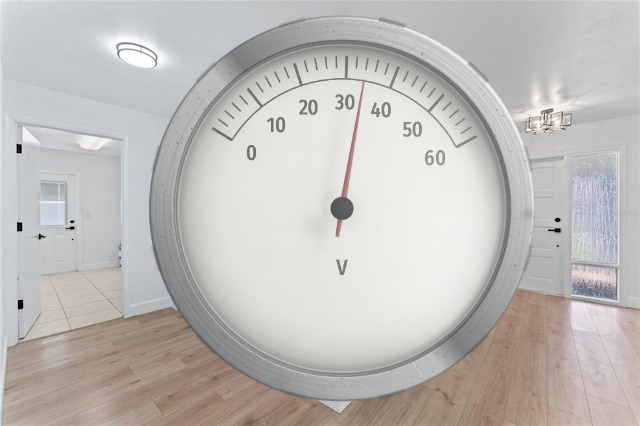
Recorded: 34 (V)
